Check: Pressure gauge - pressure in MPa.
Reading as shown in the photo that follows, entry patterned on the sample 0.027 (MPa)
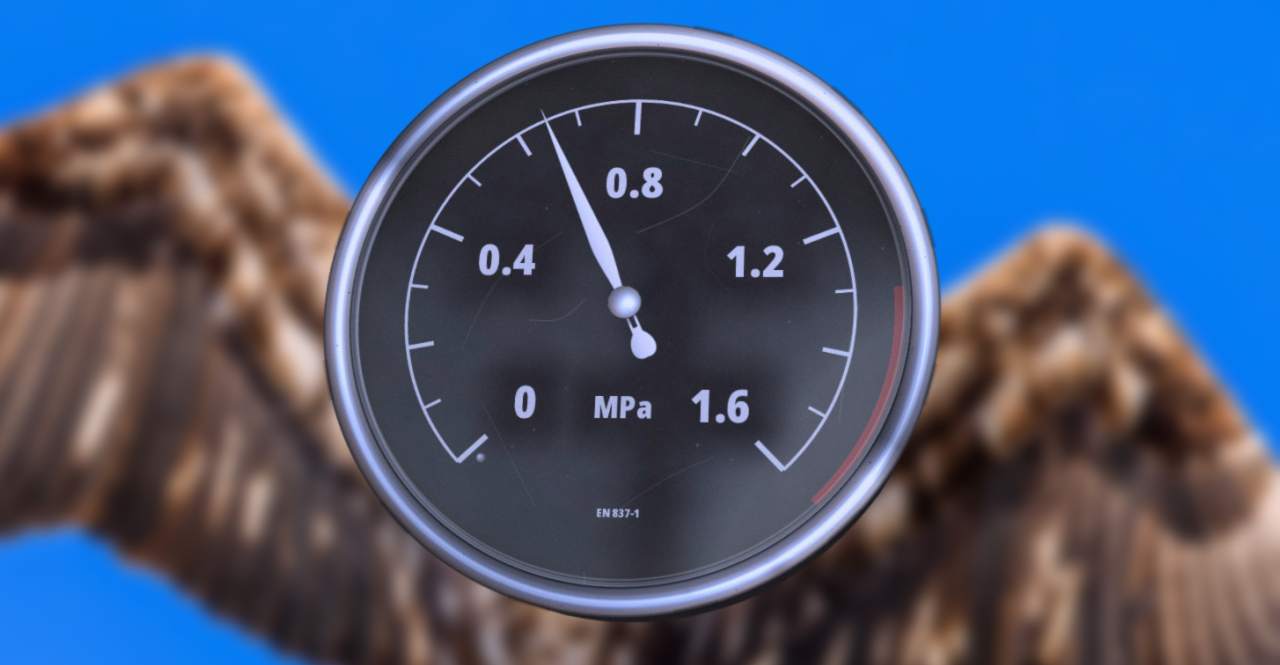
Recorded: 0.65 (MPa)
